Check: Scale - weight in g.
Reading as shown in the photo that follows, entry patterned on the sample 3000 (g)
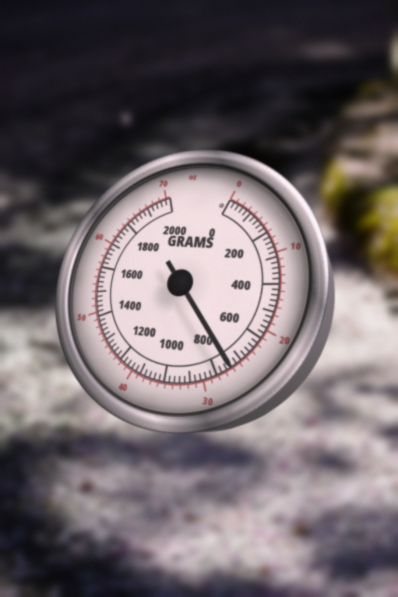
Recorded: 740 (g)
